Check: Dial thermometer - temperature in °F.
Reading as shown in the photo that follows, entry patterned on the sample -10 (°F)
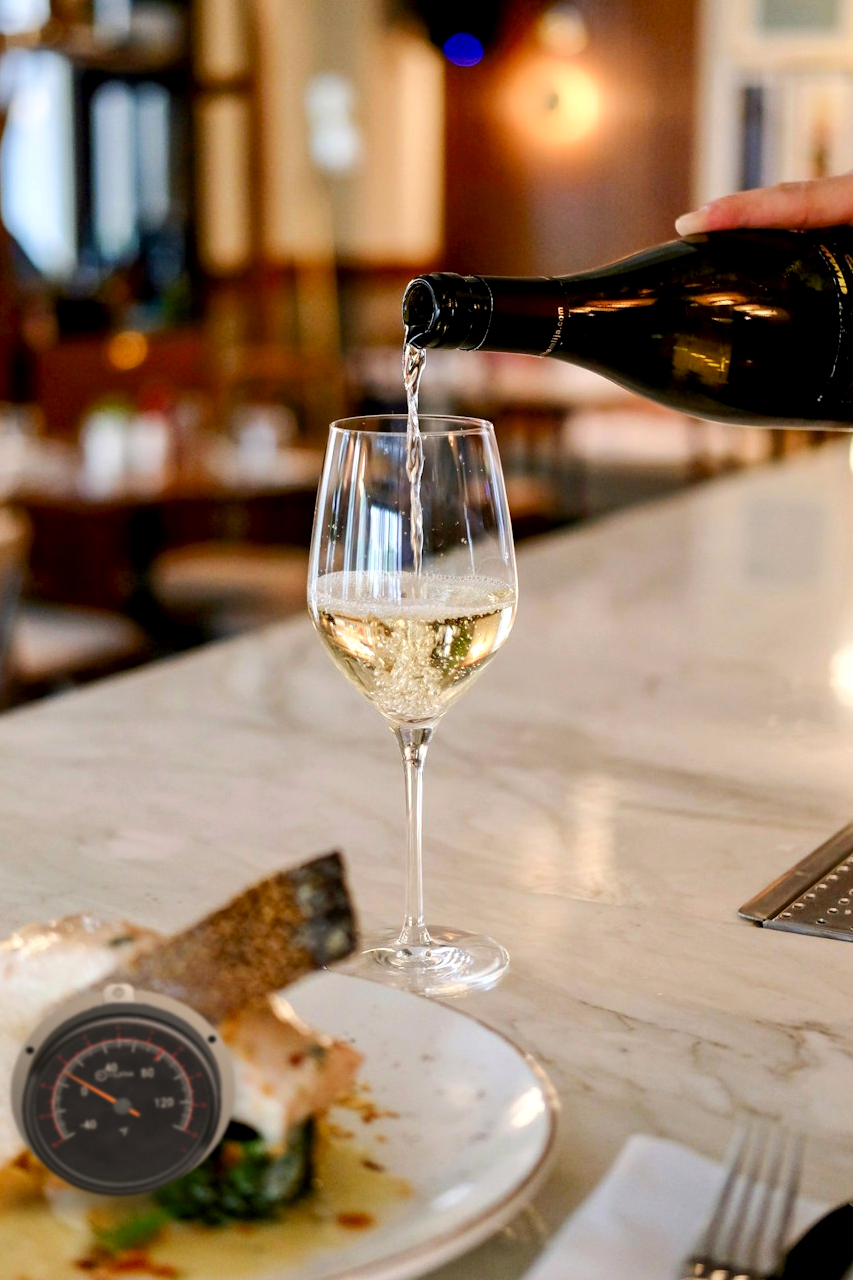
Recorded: 10 (°F)
